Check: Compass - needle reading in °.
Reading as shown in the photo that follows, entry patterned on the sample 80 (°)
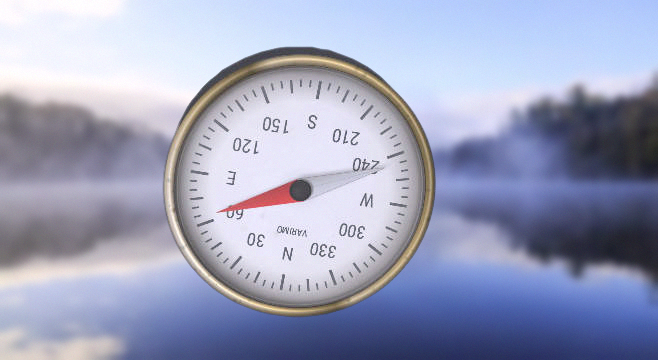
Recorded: 65 (°)
